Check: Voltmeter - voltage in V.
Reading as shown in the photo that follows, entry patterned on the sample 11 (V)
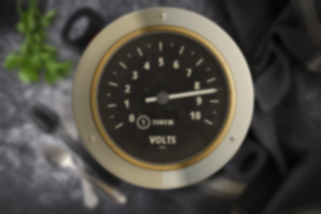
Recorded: 8.5 (V)
